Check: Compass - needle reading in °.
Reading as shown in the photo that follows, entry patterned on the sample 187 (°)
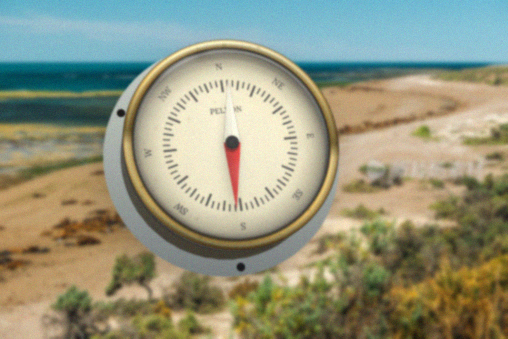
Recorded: 185 (°)
